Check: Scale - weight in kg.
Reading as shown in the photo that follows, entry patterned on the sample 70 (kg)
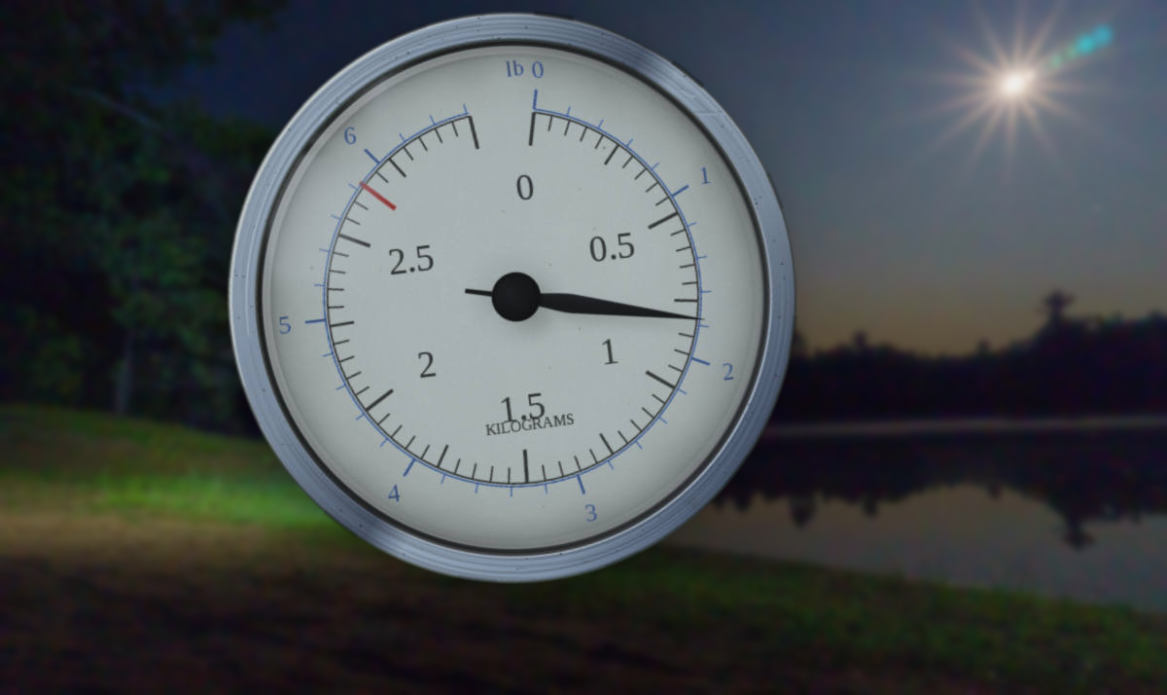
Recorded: 0.8 (kg)
